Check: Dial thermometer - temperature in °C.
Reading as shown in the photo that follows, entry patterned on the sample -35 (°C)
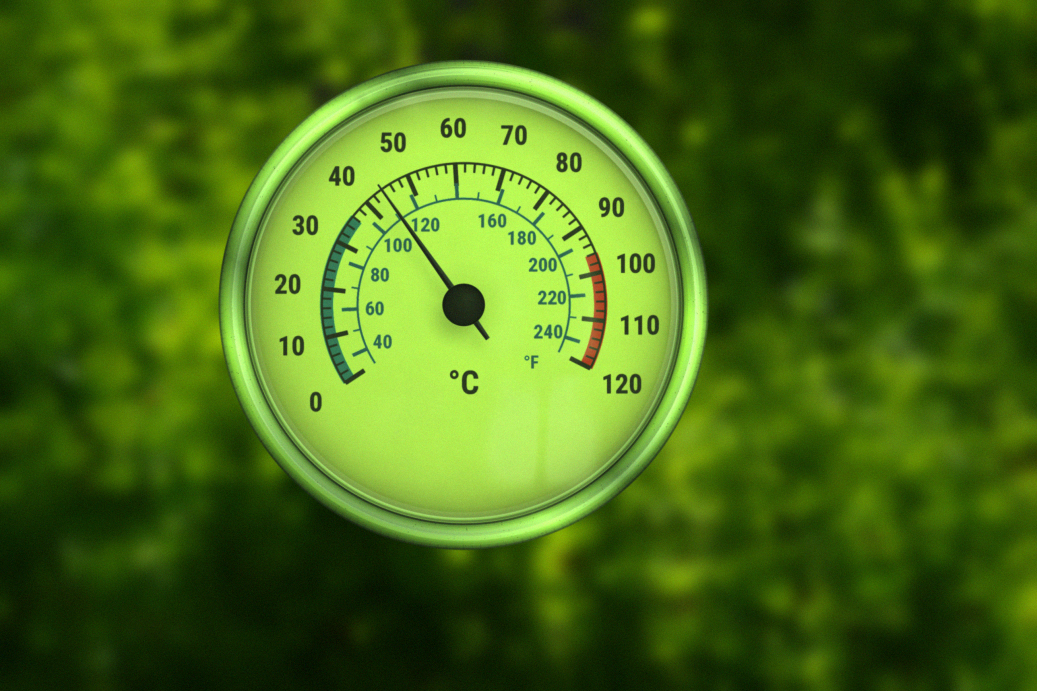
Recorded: 44 (°C)
